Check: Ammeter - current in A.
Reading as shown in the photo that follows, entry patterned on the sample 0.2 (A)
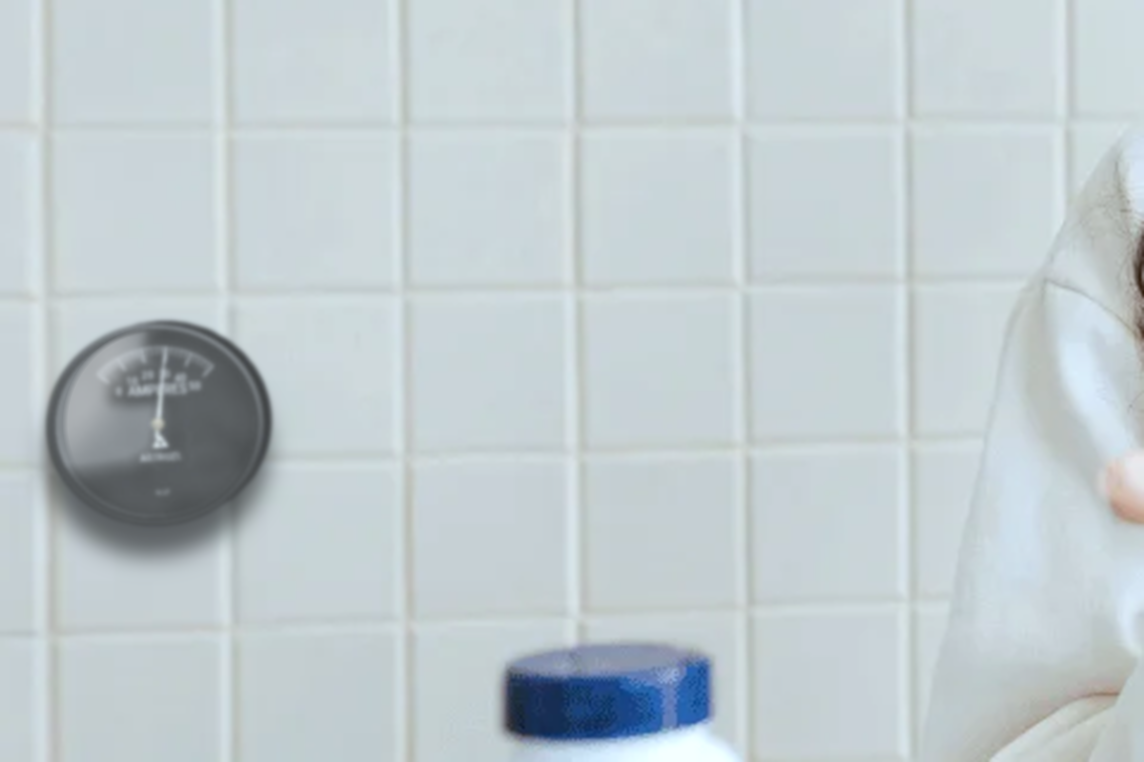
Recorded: 30 (A)
